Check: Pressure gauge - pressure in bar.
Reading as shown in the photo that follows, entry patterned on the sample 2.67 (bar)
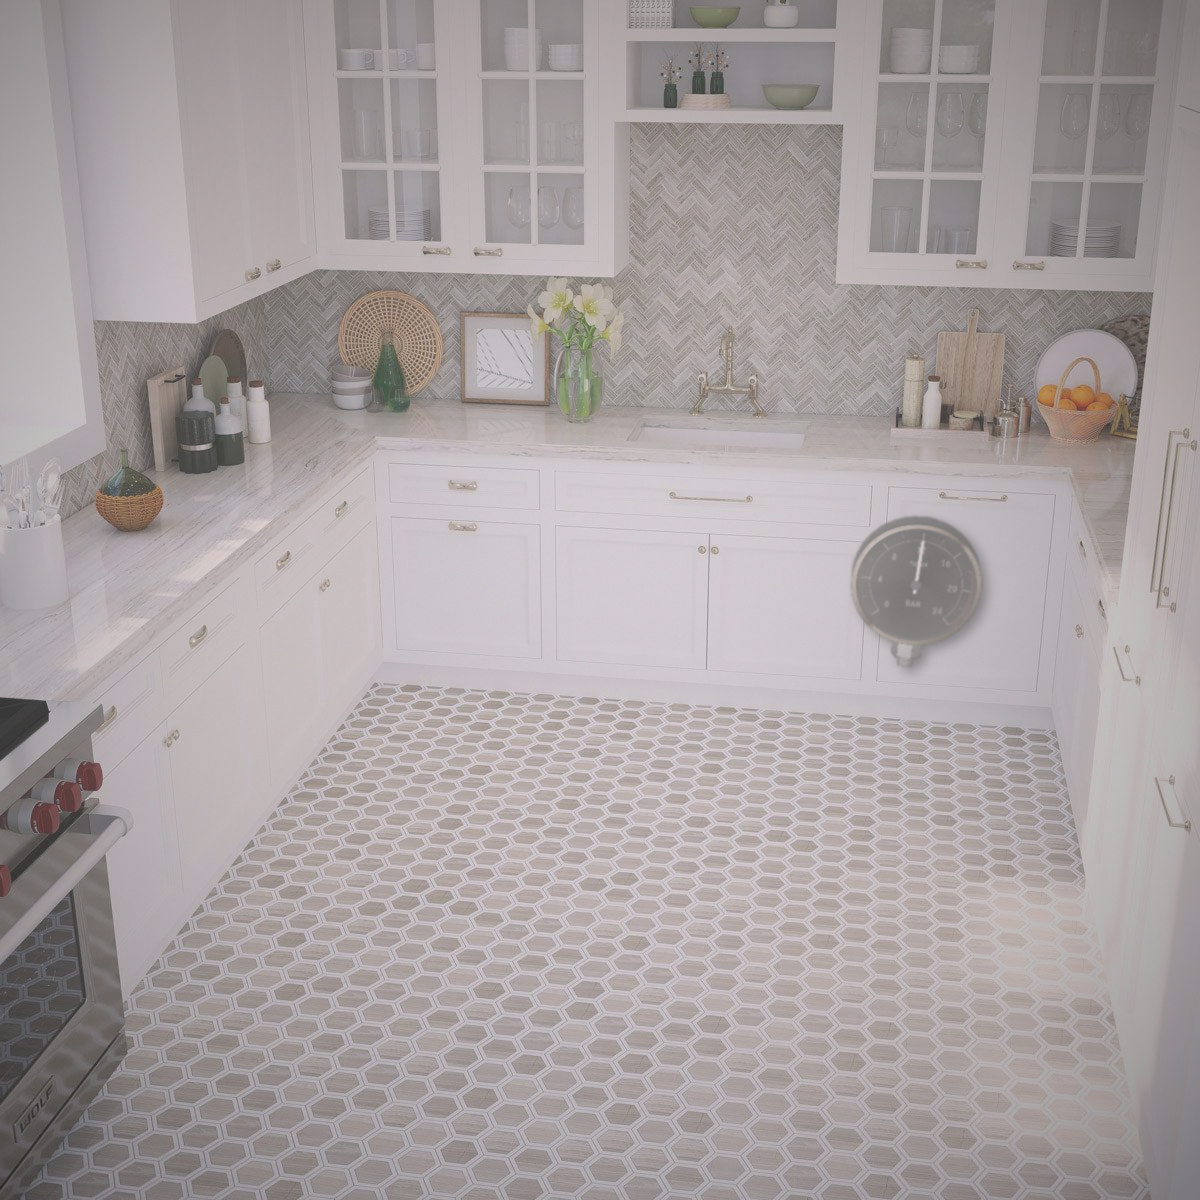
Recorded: 12 (bar)
